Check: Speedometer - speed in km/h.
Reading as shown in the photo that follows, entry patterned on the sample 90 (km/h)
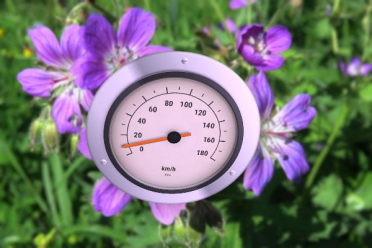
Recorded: 10 (km/h)
